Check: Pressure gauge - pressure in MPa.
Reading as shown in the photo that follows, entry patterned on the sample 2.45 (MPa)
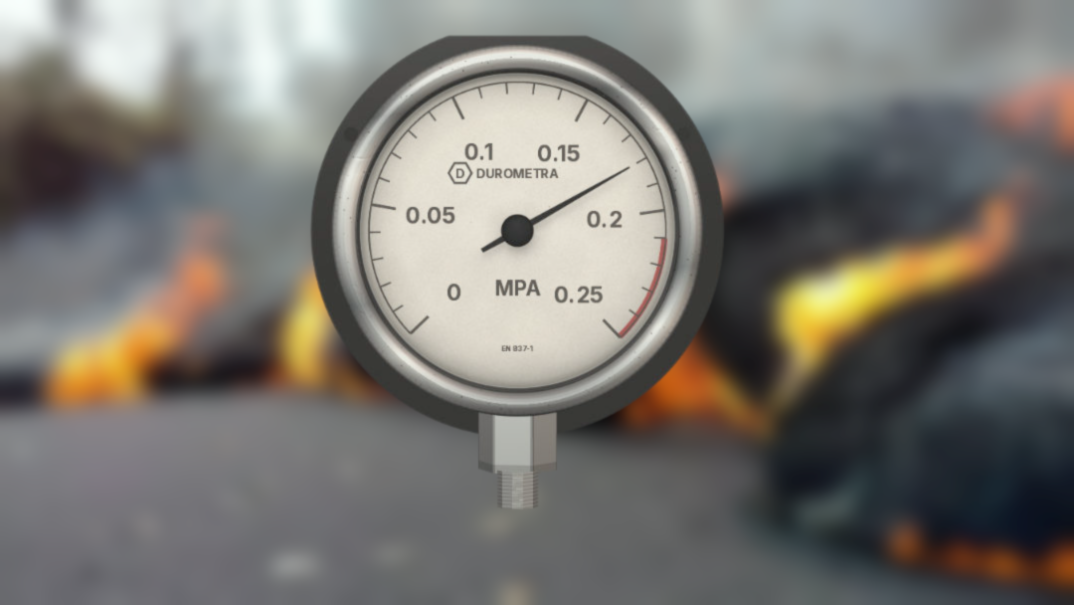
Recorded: 0.18 (MPa)
